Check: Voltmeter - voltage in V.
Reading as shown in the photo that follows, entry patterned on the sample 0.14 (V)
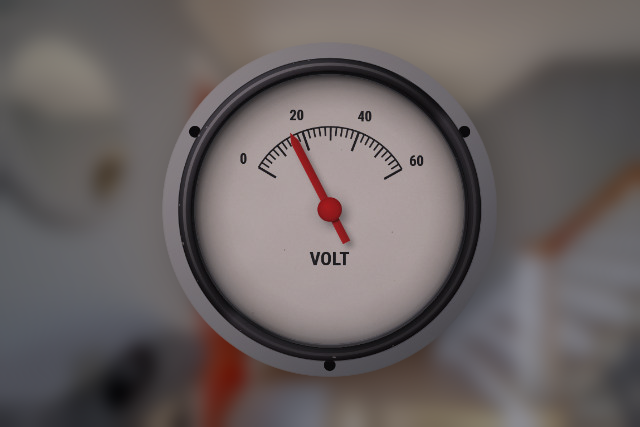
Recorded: 16 (V)
